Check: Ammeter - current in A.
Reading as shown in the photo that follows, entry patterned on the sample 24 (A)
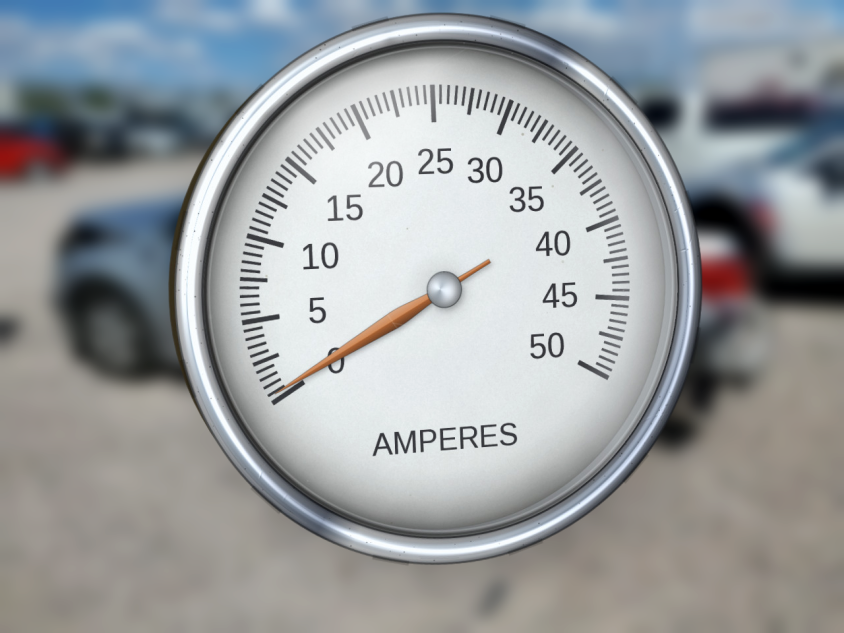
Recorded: 0.5 (A)
